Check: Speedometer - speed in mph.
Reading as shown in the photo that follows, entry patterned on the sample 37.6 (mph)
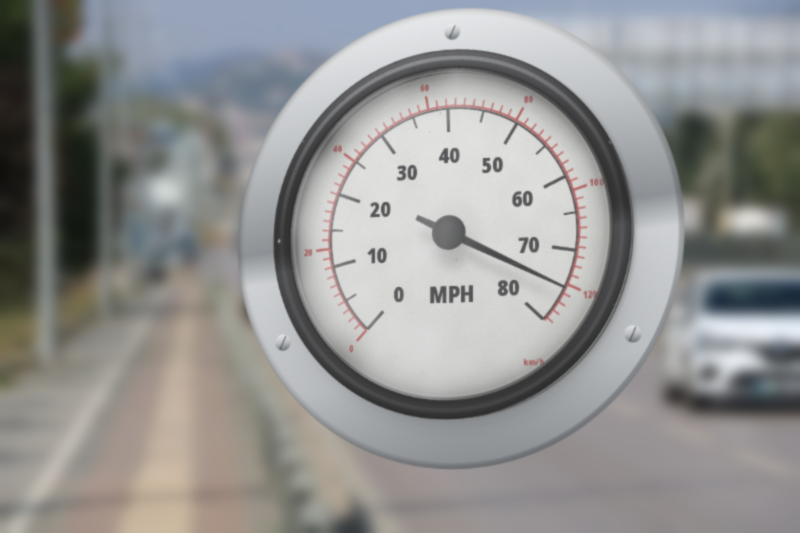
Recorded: 75 (mph)
